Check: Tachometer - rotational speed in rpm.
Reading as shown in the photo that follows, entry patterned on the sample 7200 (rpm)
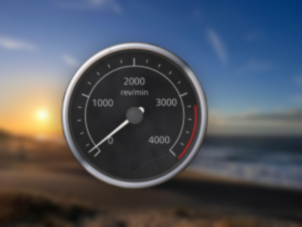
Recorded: 100 (rpm)
